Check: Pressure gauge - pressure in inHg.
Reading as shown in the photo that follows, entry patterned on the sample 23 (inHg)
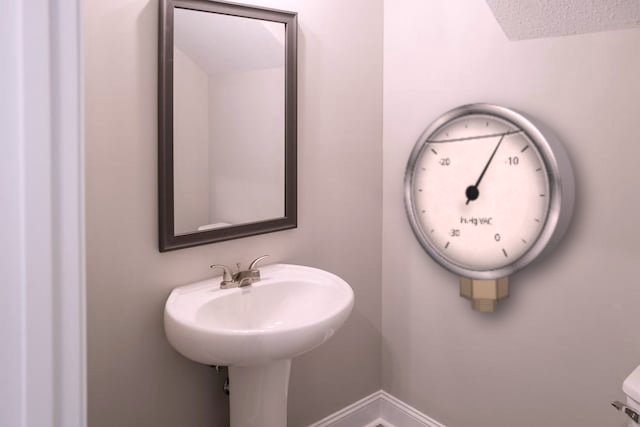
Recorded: -12 (inHg)
